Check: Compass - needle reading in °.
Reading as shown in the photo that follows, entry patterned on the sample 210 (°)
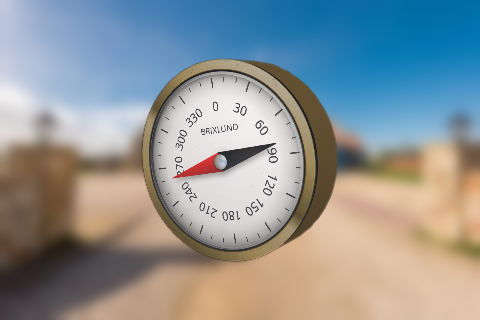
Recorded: 260 (°)
